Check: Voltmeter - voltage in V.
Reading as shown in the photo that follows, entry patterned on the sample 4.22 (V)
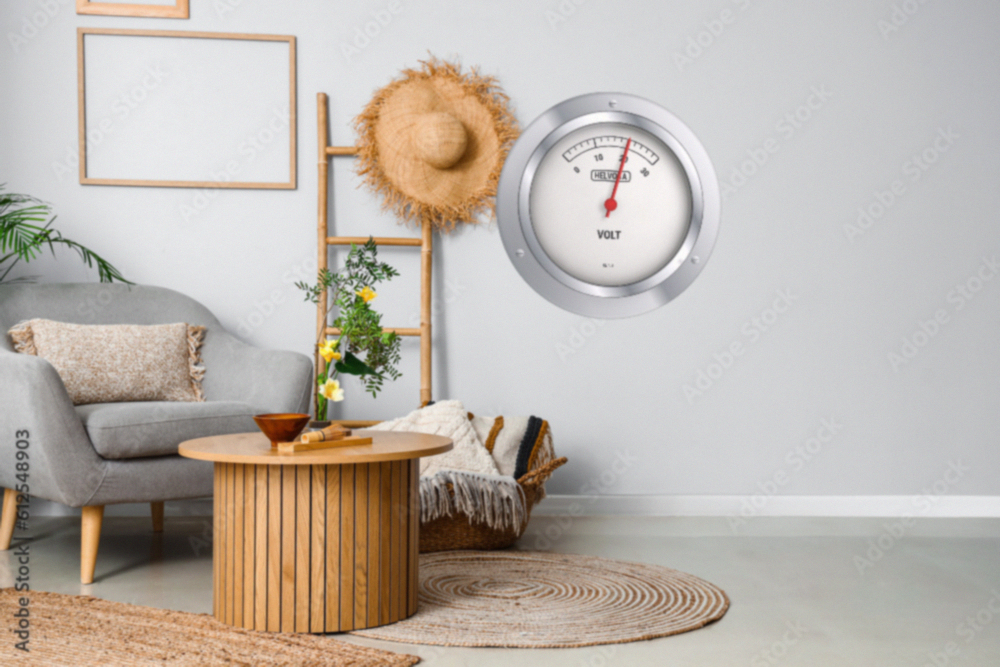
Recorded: 20 (V)
